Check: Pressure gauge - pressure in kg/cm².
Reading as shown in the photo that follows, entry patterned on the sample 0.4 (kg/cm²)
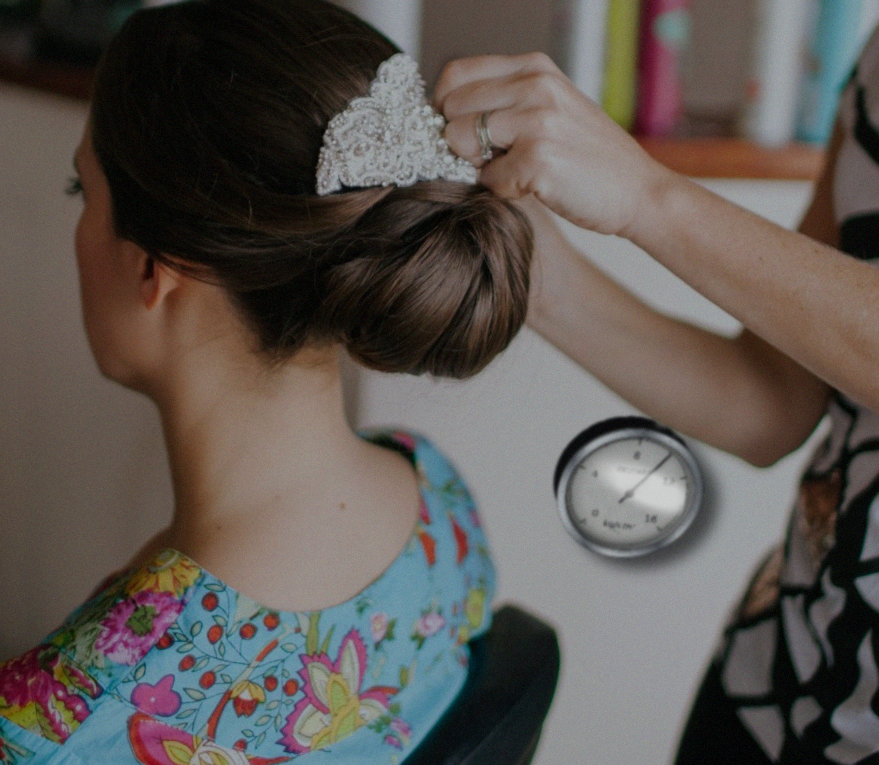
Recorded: 10 (kg/cm²)
